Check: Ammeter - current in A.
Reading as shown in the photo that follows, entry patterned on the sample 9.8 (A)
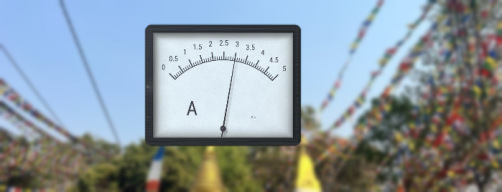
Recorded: 3 (A)
